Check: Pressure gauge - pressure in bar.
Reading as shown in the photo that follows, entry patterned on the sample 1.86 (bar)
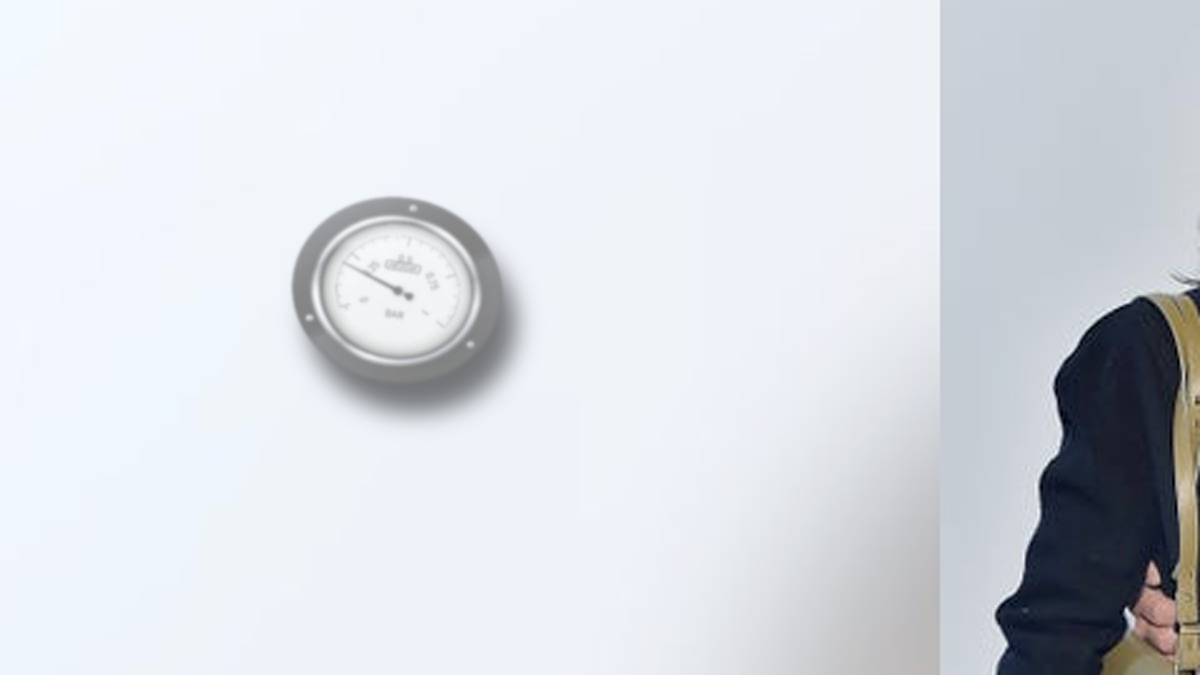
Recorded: 0.2 (bar)
